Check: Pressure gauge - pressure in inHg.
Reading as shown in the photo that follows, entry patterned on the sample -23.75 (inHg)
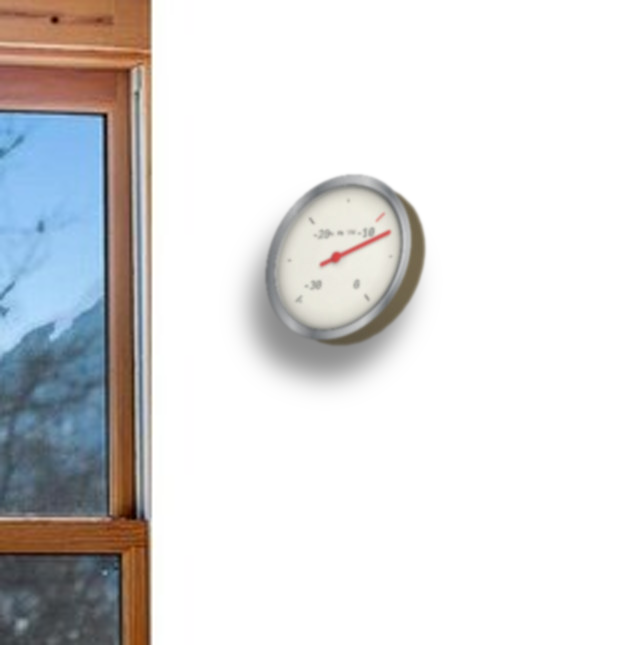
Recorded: -7.5 (inHg)
